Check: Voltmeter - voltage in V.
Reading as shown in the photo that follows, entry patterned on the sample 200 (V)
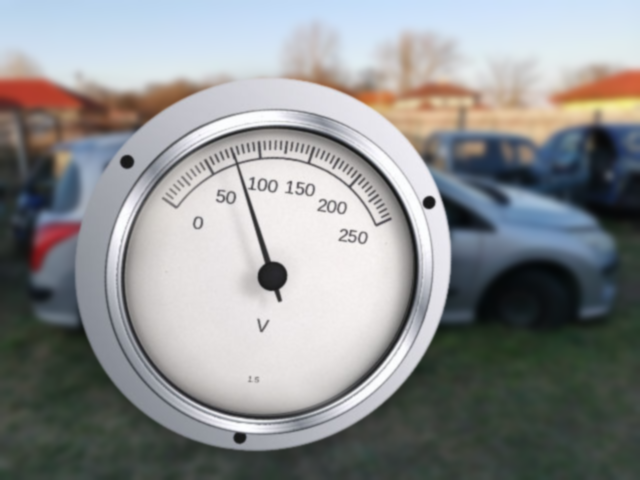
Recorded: 75 (V)
